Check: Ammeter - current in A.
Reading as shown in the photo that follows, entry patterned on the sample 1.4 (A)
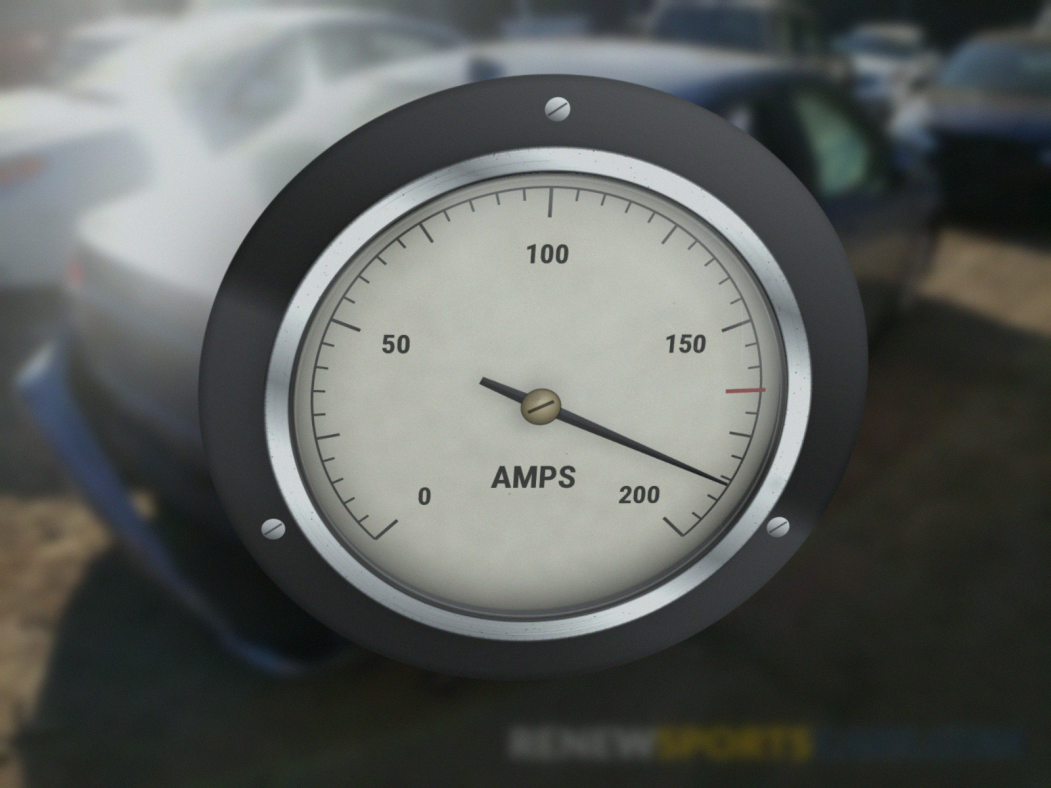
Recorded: 185 (A)
